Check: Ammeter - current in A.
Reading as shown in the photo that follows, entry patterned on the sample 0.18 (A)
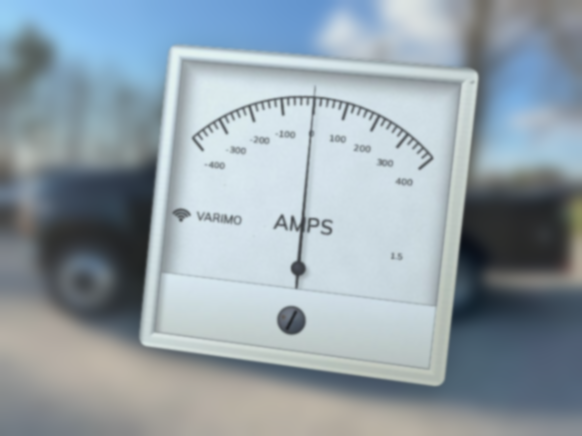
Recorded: 0 (A)
